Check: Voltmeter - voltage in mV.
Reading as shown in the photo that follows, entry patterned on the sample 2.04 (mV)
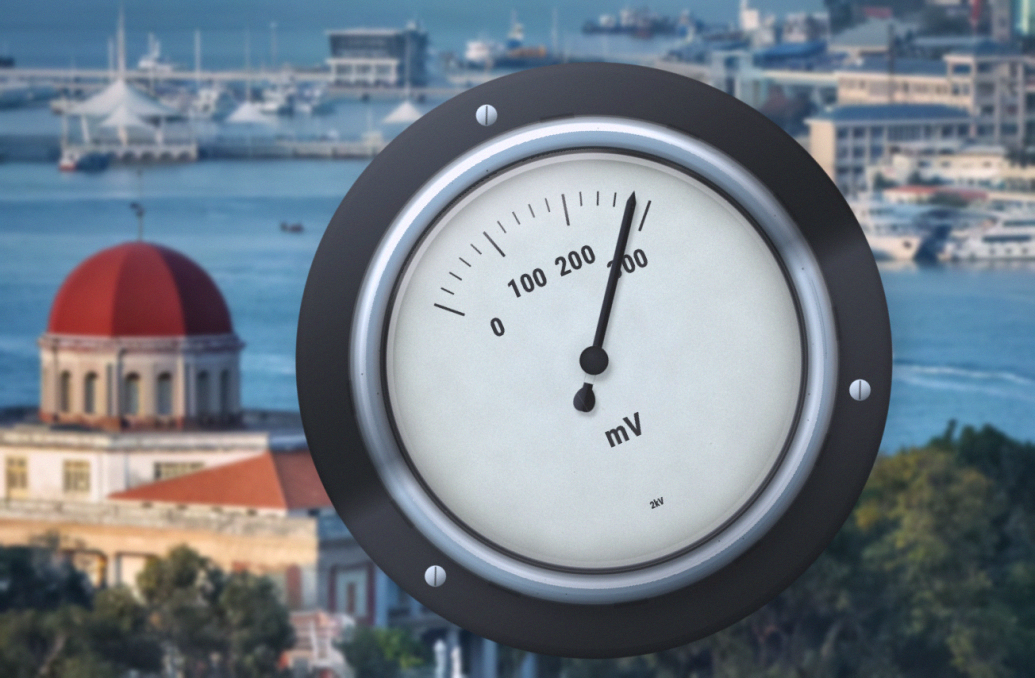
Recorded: 280 (mV)
